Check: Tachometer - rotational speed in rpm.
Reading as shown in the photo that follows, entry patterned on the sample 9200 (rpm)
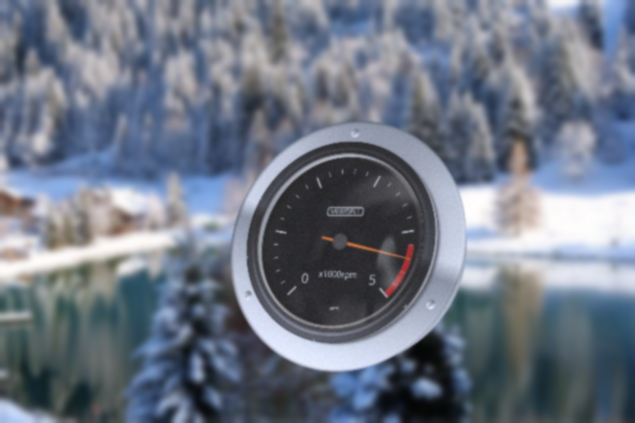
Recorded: 4400 (rpm)
